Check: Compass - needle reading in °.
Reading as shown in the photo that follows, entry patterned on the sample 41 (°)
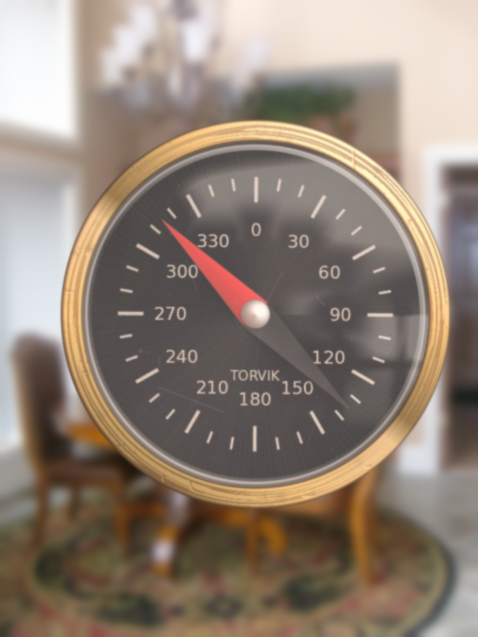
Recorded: 315 (°)
